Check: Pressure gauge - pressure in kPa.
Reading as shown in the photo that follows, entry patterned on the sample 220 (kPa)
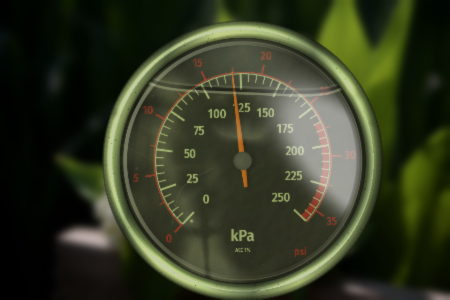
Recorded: 120 (kPa)
